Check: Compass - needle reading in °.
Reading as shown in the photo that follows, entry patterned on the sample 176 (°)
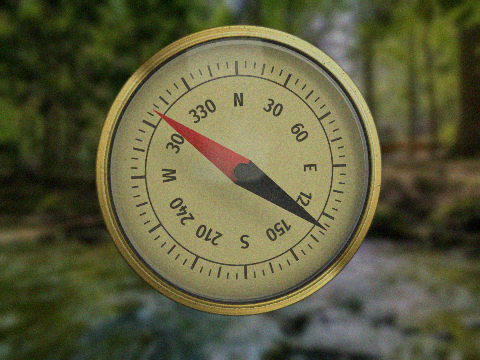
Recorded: 307.5 (°)
